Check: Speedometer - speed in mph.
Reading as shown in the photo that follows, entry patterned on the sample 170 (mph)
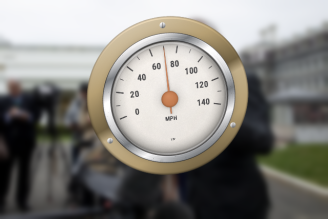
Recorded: 70 (mph)
